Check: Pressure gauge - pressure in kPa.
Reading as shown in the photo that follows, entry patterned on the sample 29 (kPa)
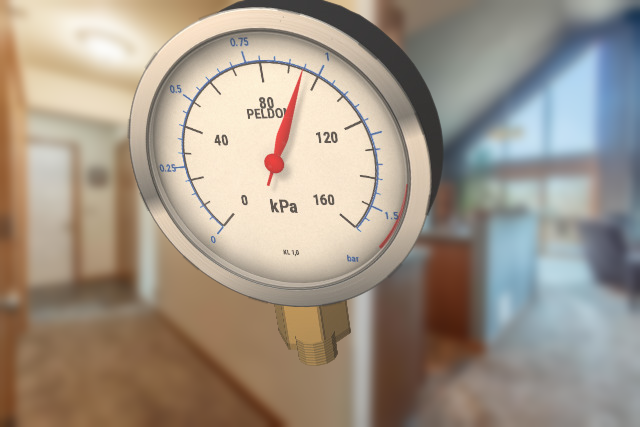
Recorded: 95 (kPa)
